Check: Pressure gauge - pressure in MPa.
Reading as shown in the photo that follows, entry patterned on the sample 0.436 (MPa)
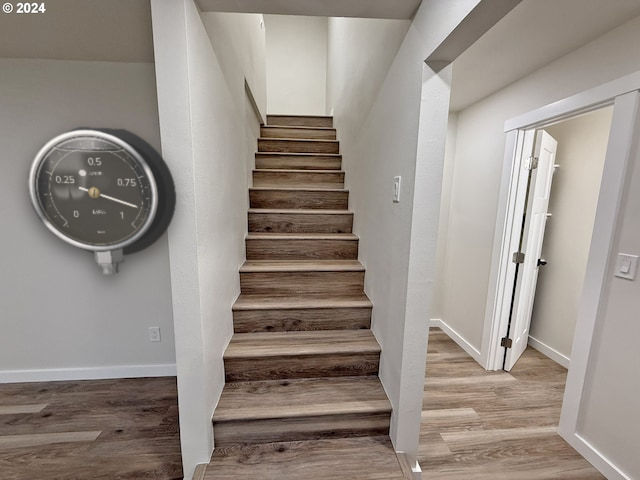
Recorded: 0.9 (MPa)
